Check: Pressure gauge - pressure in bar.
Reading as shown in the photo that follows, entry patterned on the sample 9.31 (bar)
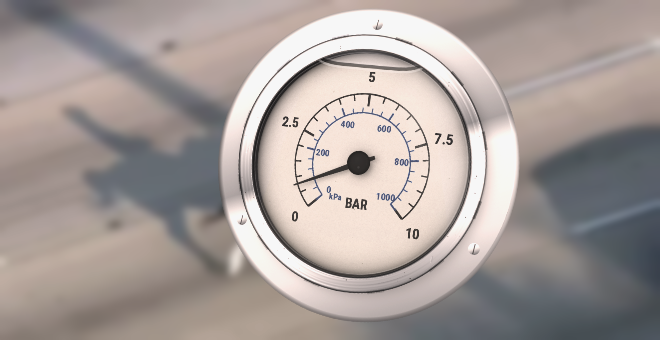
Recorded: 0.75 (bar)
